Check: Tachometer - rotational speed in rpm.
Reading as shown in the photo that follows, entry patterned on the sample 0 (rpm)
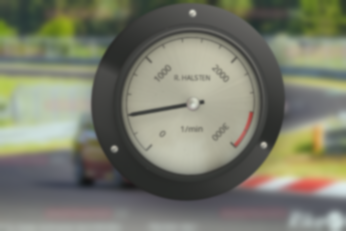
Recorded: 400 (rpm)
